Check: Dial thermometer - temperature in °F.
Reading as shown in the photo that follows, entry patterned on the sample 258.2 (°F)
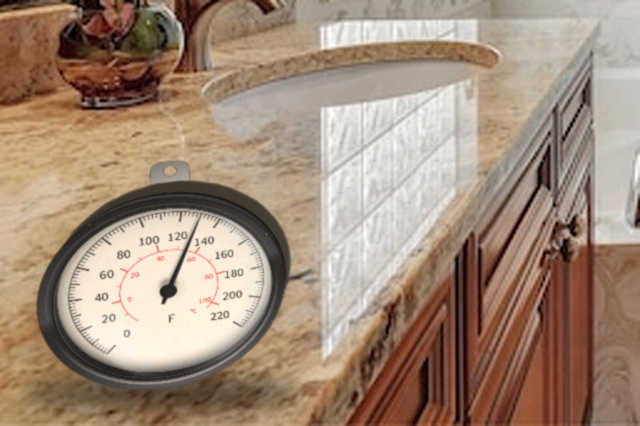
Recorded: 130 (°F)
